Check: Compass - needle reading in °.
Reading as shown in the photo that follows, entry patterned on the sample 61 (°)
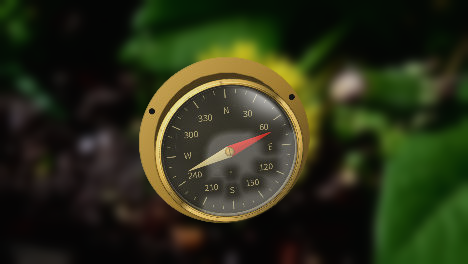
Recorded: 70 (°)
